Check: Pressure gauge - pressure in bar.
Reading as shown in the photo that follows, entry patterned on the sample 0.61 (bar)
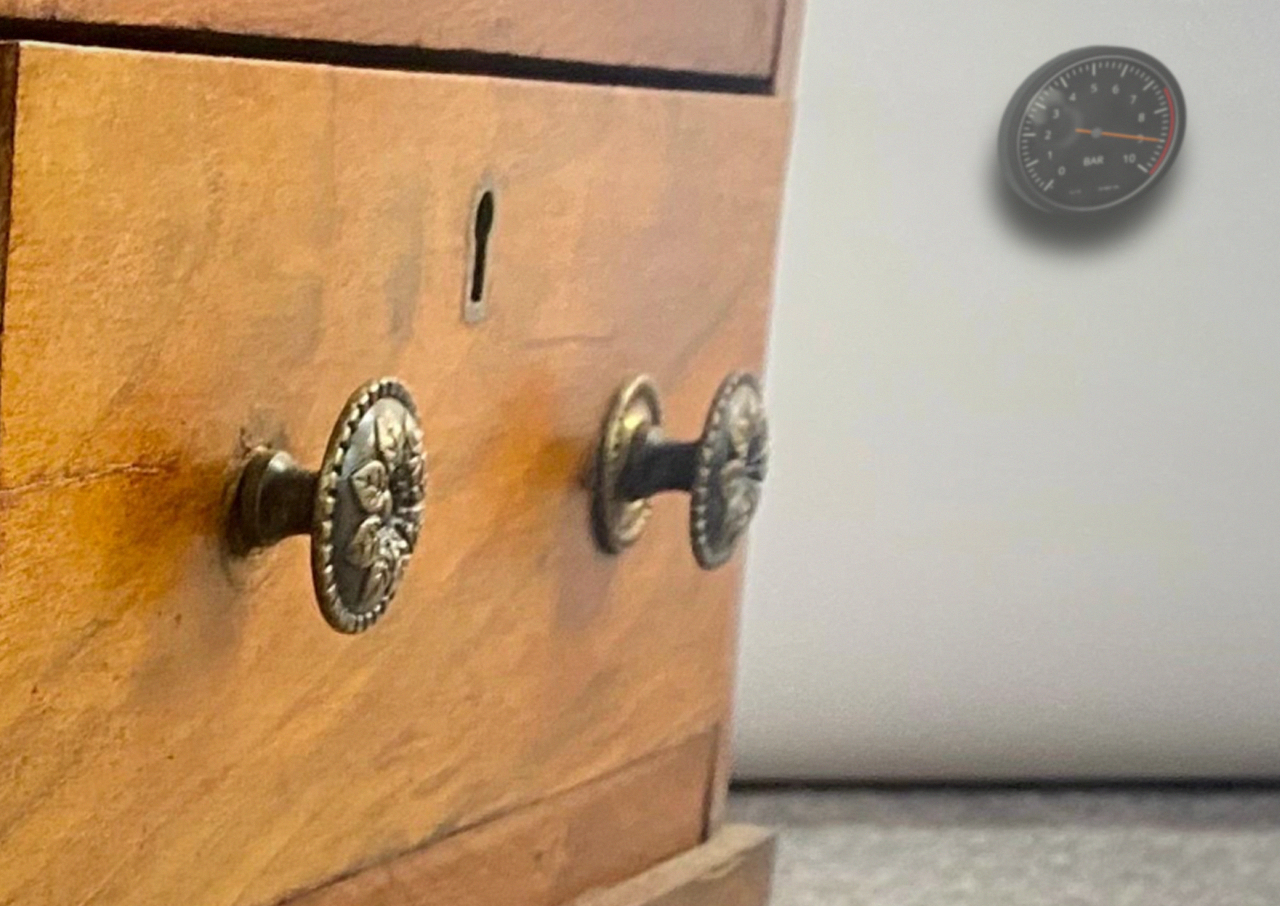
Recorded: 9 (bar)
